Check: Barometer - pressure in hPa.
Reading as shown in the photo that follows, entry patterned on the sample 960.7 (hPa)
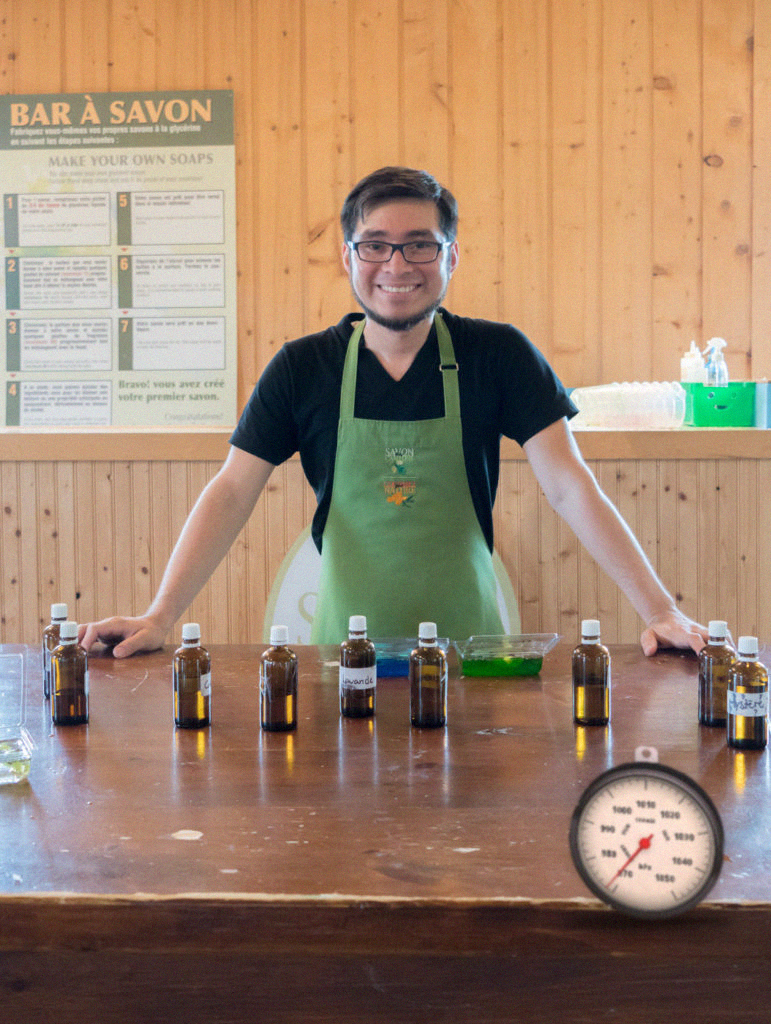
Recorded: 972 (hPa)
